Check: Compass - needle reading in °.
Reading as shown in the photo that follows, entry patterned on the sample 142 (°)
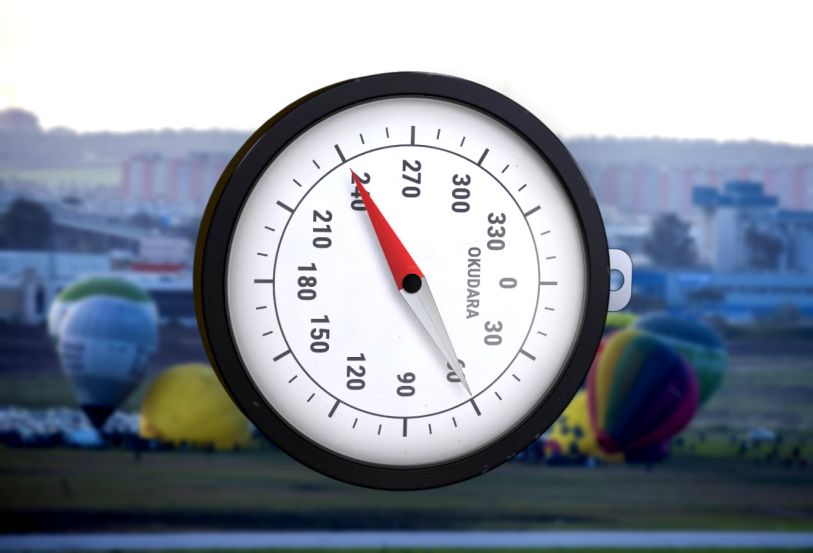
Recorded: 240 (°)
